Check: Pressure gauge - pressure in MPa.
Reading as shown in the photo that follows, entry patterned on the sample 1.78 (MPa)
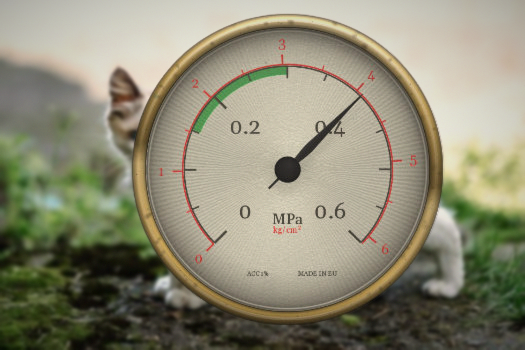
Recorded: 0.4 (MPa)
